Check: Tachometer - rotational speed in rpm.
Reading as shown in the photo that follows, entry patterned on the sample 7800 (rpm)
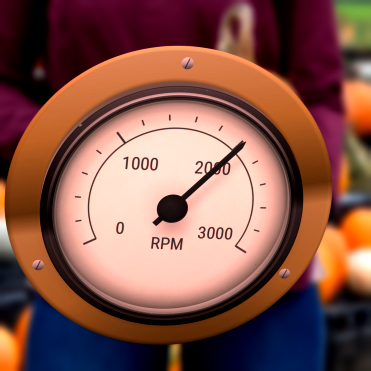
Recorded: 2000 (rpm)
